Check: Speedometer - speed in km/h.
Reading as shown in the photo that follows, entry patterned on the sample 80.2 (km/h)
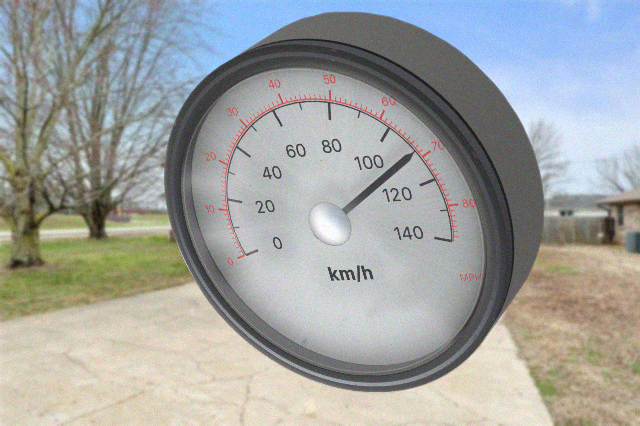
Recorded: 110 (km/h)
